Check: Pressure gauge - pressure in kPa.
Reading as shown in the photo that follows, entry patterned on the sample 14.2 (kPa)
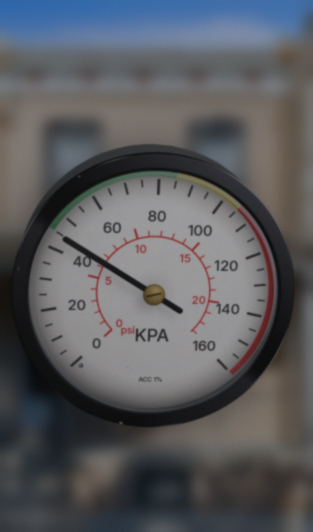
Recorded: 45 (kPa)
